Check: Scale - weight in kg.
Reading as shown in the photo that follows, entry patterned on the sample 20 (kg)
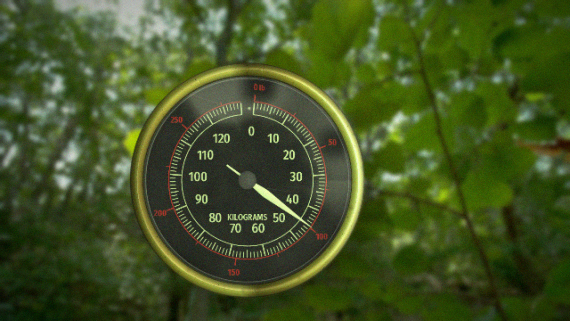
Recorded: 45 (kg)
